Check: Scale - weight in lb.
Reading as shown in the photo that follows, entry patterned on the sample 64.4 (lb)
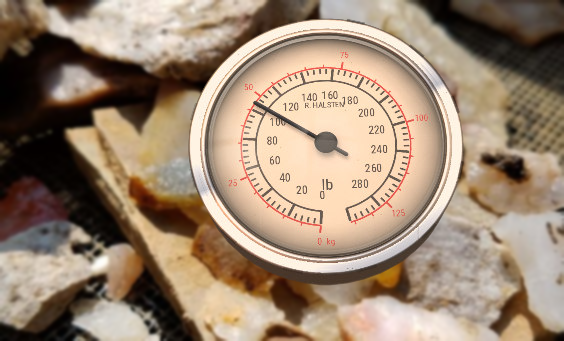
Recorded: 104 (lb)
